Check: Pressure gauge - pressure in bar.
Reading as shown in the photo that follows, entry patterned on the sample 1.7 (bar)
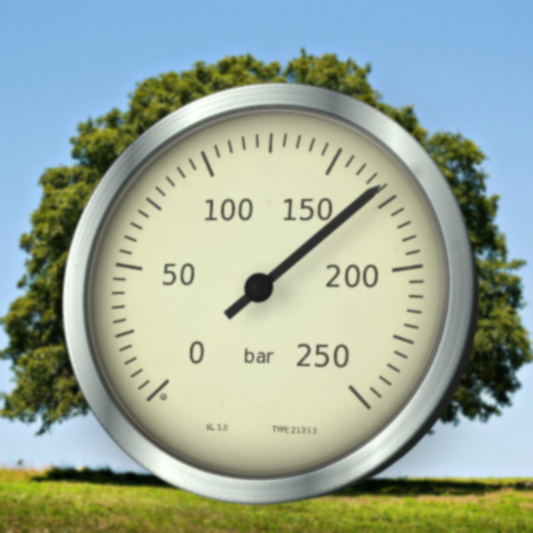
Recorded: 170 (bar)
